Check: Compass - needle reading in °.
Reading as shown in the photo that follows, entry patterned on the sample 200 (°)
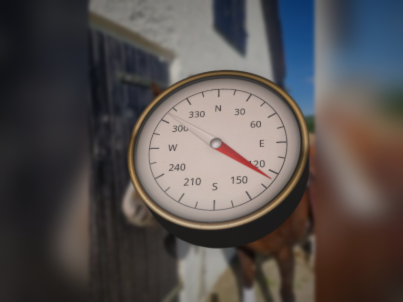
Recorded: 127.5 (°)
